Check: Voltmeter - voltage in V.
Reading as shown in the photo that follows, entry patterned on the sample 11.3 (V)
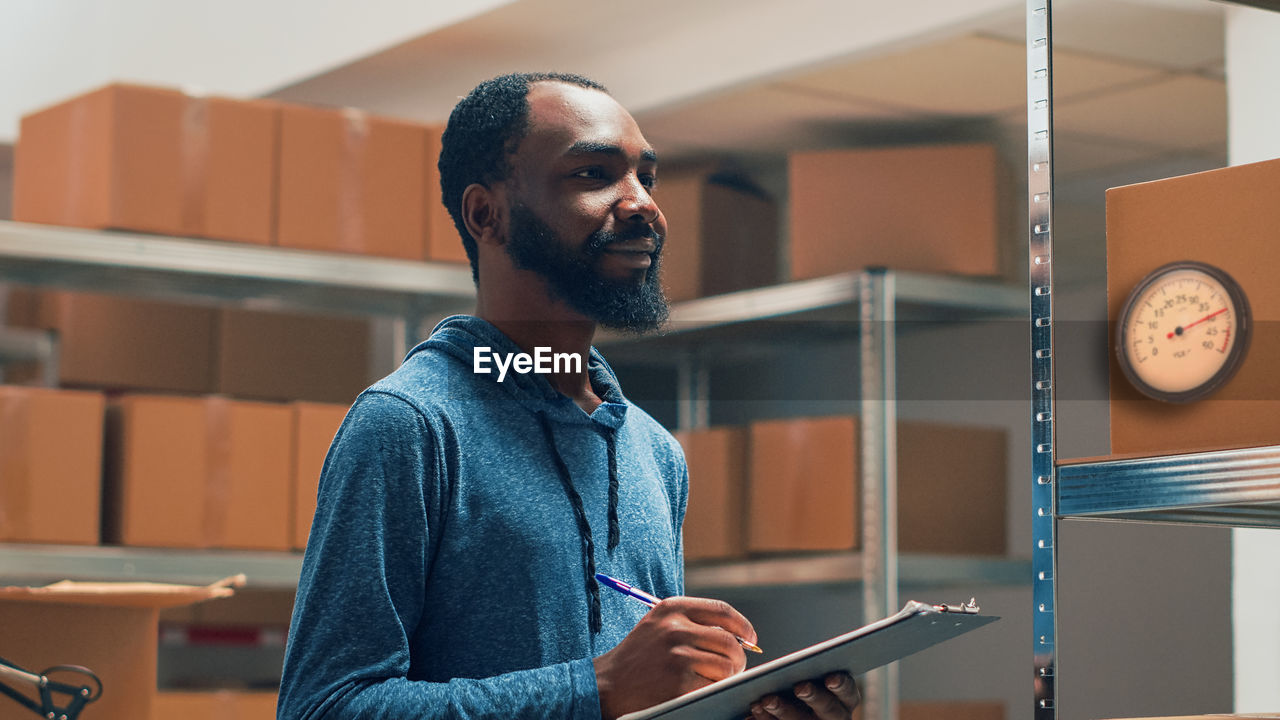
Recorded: 40 (V)
